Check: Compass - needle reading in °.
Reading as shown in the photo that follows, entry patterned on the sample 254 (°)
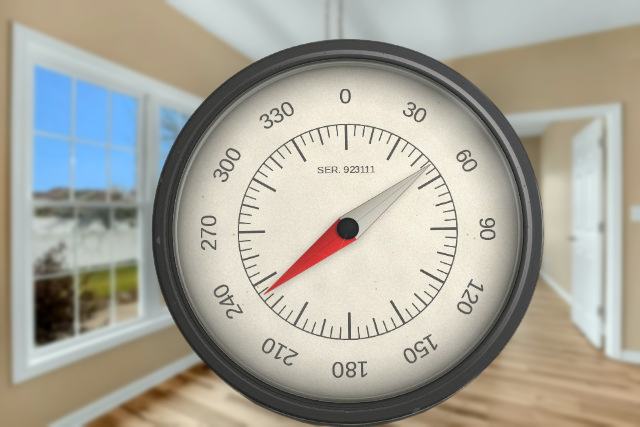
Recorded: 232.5 (°)
